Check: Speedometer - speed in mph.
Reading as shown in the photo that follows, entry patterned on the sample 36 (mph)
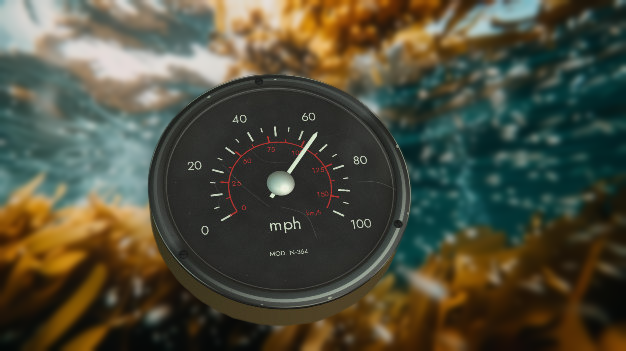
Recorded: 65 (mph)
